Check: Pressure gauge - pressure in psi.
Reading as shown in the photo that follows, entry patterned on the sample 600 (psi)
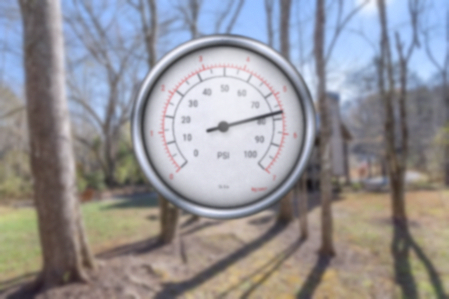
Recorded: 77.5 (psi)
